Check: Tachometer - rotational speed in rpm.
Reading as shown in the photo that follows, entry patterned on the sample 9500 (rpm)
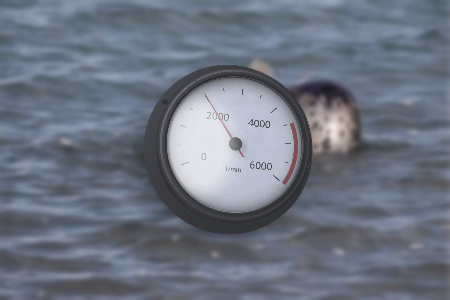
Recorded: 2000 (rpm)
